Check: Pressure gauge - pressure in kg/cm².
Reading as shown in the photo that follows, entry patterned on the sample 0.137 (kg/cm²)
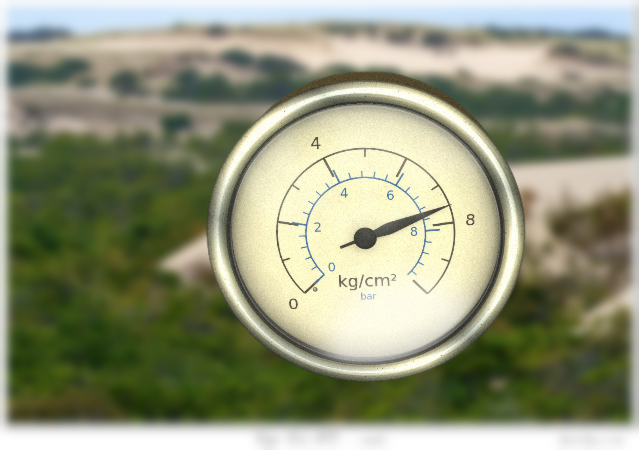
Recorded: 7.5 (kg/cm²)
